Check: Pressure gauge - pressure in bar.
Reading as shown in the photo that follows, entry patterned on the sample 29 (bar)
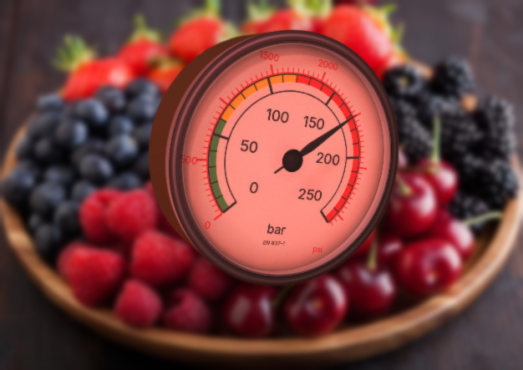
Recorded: 170 (bar)
